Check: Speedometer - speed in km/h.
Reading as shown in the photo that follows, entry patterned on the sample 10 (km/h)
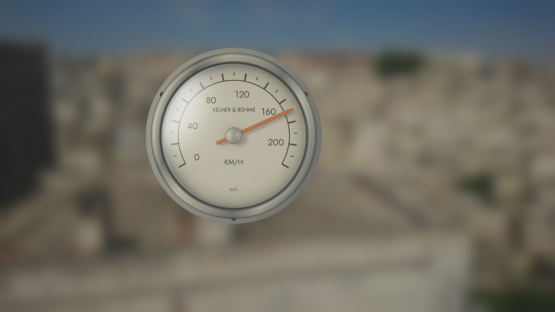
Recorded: 170 (km/h)
